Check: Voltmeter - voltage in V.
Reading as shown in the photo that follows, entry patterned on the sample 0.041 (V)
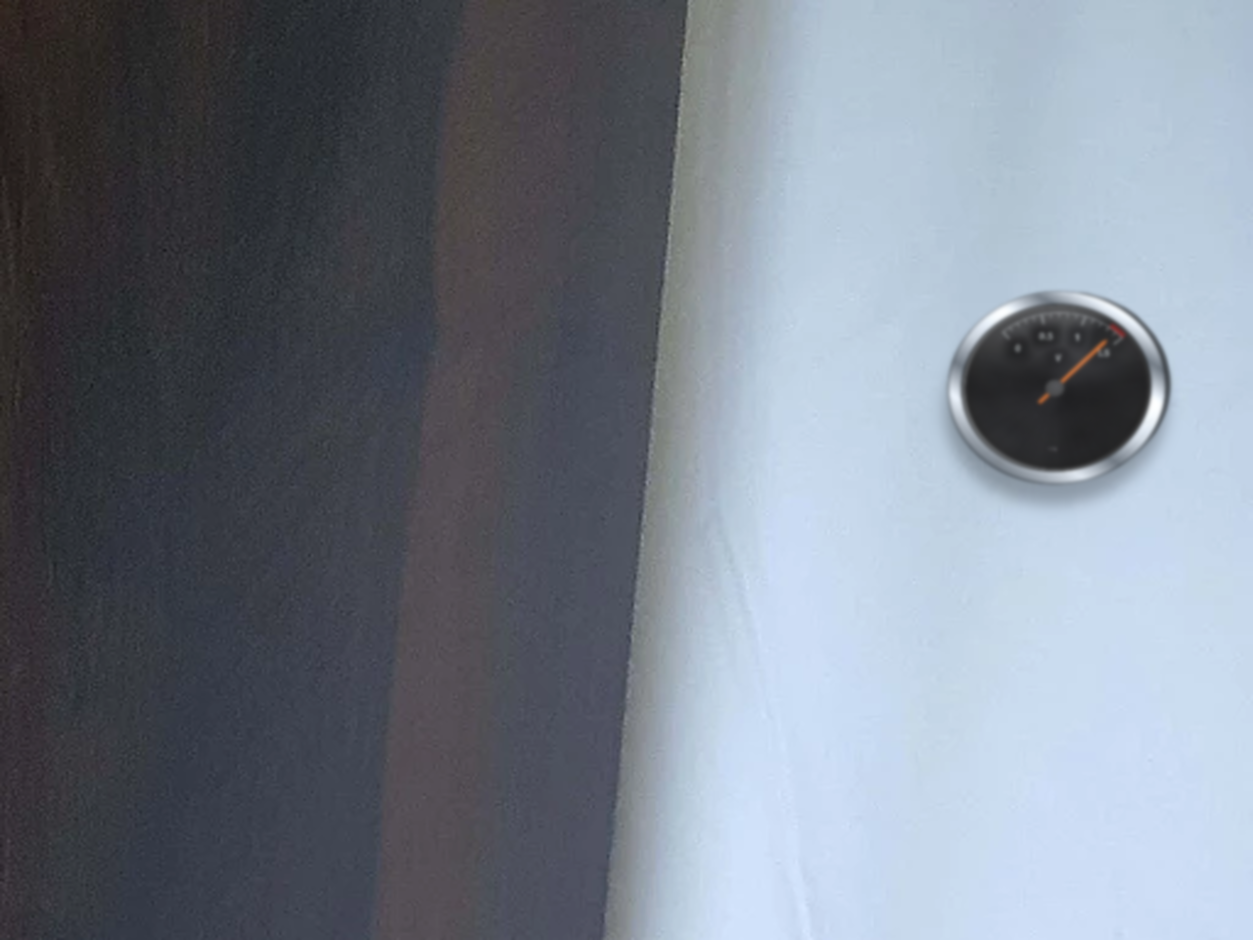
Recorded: 1.4 (V)
